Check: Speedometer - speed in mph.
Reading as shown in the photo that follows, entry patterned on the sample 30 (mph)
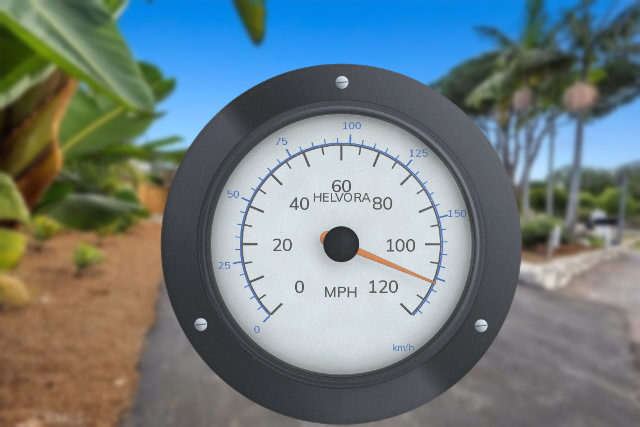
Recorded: 110 (mph)
